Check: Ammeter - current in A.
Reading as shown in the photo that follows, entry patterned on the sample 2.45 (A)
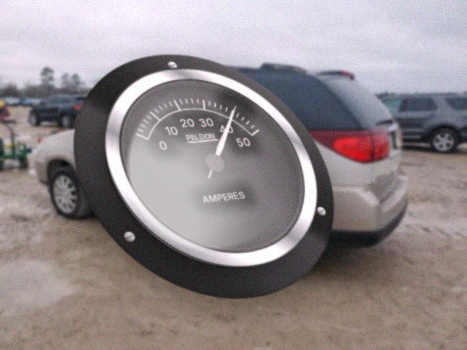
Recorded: 40 (A)
